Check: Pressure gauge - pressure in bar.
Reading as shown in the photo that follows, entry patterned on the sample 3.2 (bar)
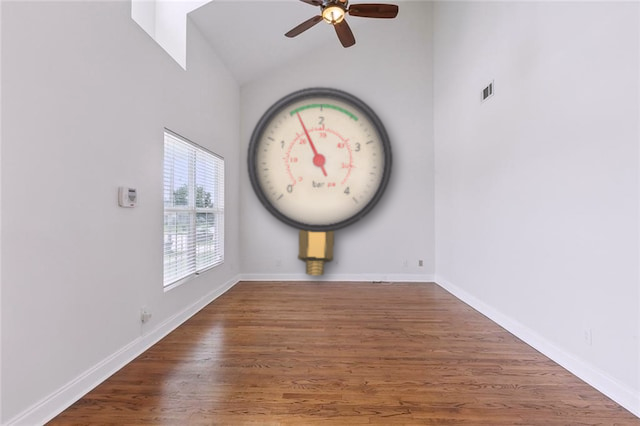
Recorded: 1.6 (bar)
